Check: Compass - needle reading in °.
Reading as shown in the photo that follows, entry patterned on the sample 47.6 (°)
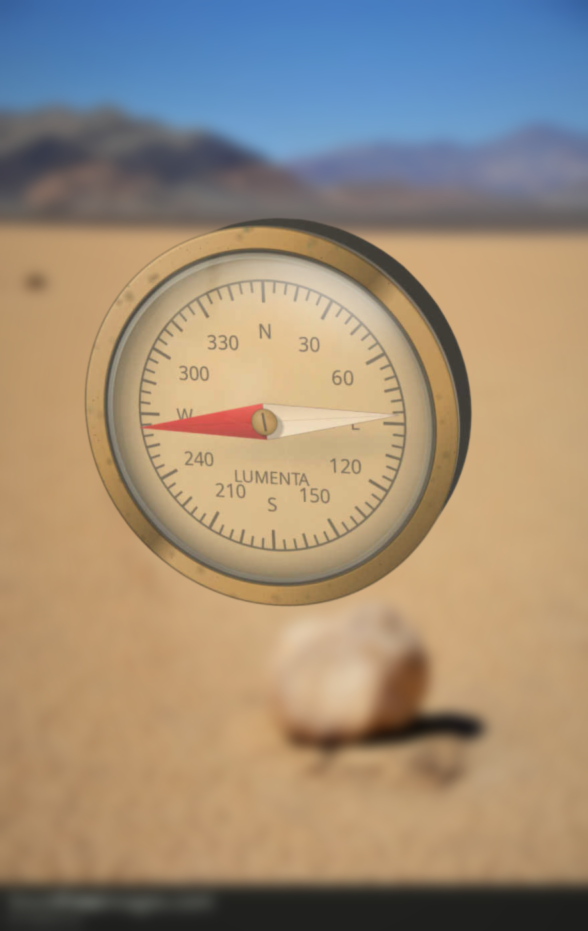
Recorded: 265 (°)
